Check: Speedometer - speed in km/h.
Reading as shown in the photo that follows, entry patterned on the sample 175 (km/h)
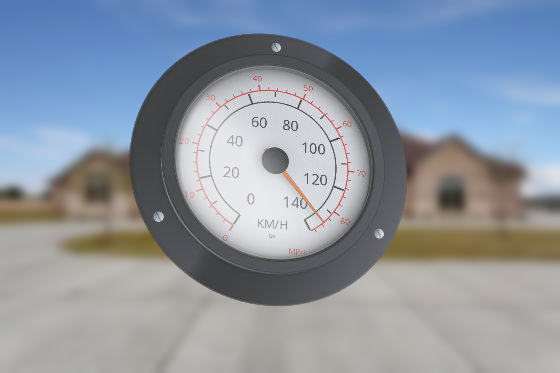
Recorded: 135 (km/h)
